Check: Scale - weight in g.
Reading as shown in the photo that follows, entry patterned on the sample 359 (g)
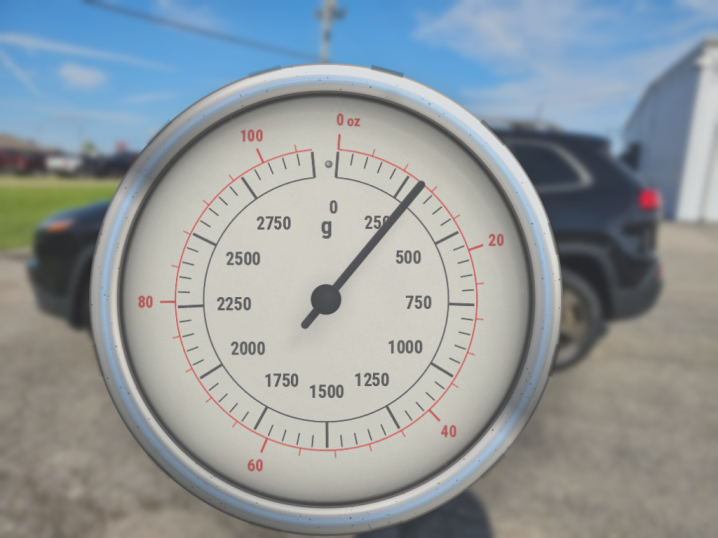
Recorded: 300 (g)
